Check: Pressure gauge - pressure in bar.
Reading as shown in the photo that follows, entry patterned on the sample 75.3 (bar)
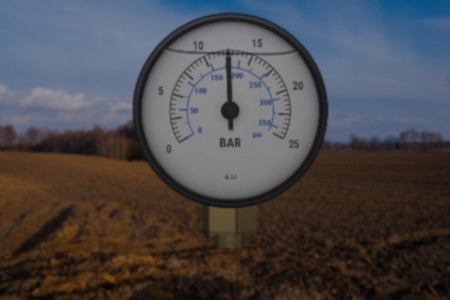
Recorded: 12.5 (bar)
